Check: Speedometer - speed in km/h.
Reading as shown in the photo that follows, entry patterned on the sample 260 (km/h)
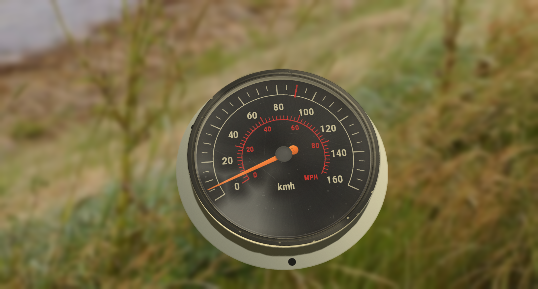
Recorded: 5 (km/h)
